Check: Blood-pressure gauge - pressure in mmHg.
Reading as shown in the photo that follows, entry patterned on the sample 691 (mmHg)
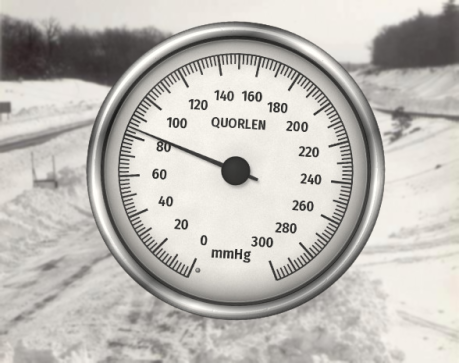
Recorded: 84 (mmHg)
